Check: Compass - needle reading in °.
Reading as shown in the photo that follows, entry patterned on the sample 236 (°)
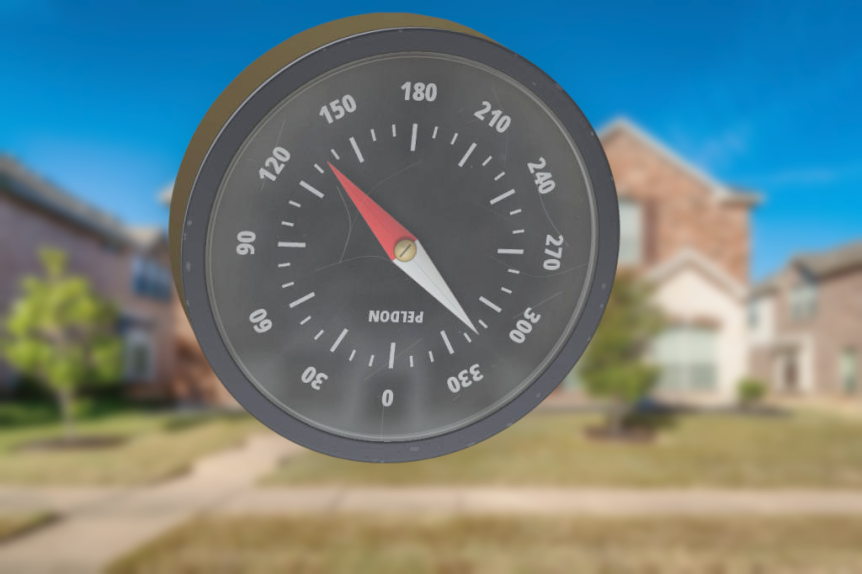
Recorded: 135 (°)
